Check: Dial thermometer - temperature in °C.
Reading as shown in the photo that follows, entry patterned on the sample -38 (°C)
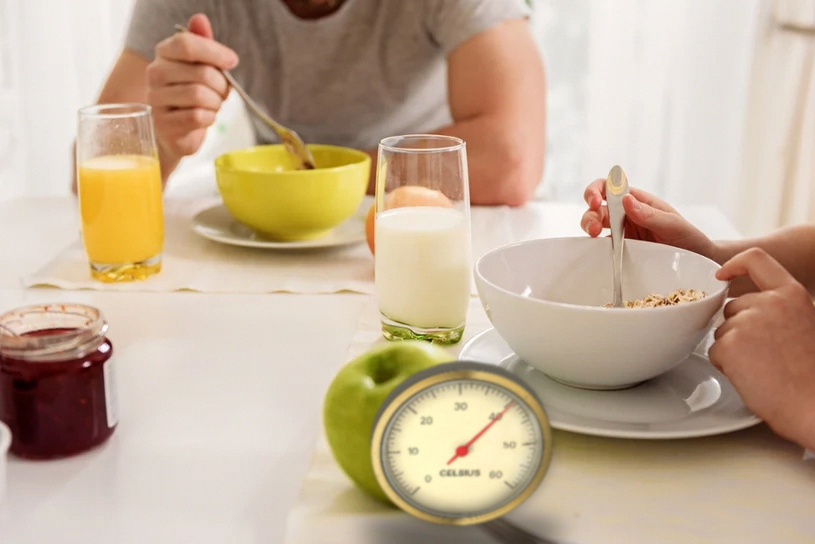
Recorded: 40 (°C)
